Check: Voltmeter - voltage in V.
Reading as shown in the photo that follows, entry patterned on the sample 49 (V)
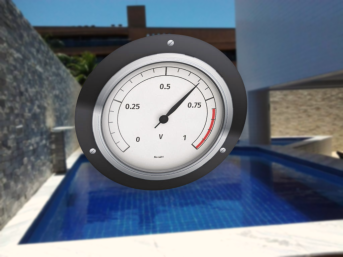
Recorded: 0.65 (V)
